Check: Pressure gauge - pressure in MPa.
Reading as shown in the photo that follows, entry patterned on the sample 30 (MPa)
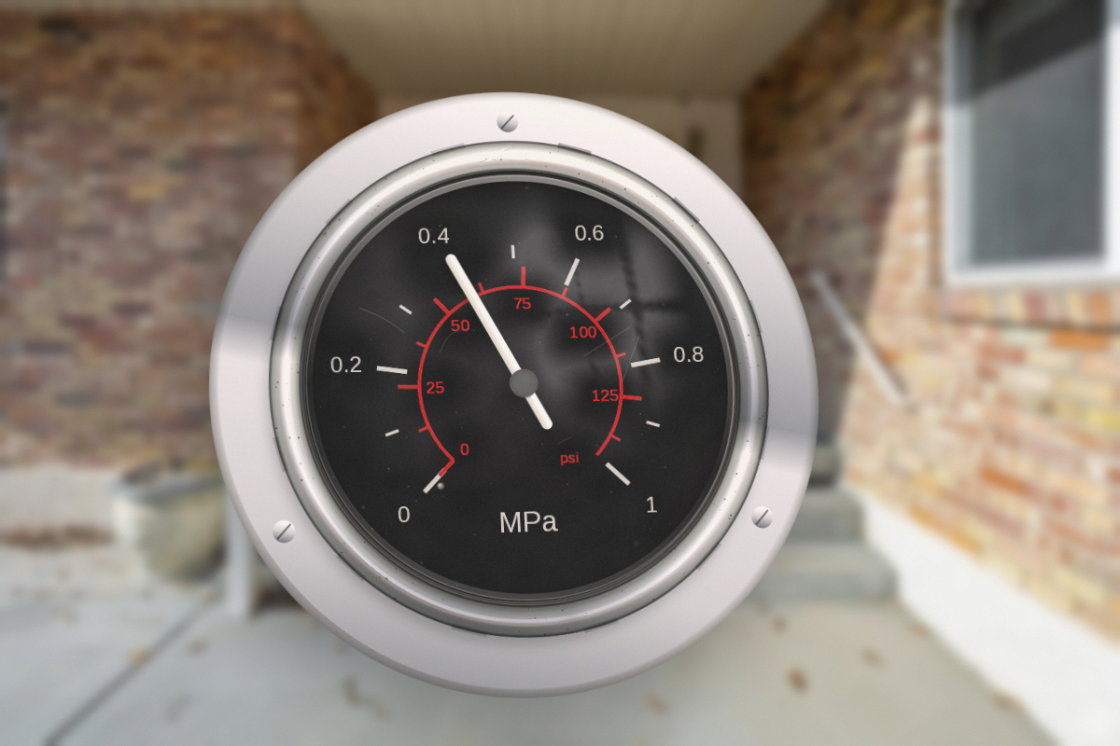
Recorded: 0.4 (MPa)
